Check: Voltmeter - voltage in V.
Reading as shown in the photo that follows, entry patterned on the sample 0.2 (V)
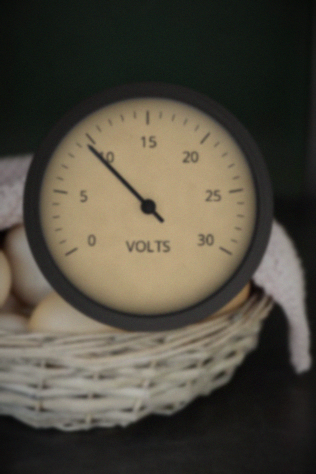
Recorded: 9.5 (V)
